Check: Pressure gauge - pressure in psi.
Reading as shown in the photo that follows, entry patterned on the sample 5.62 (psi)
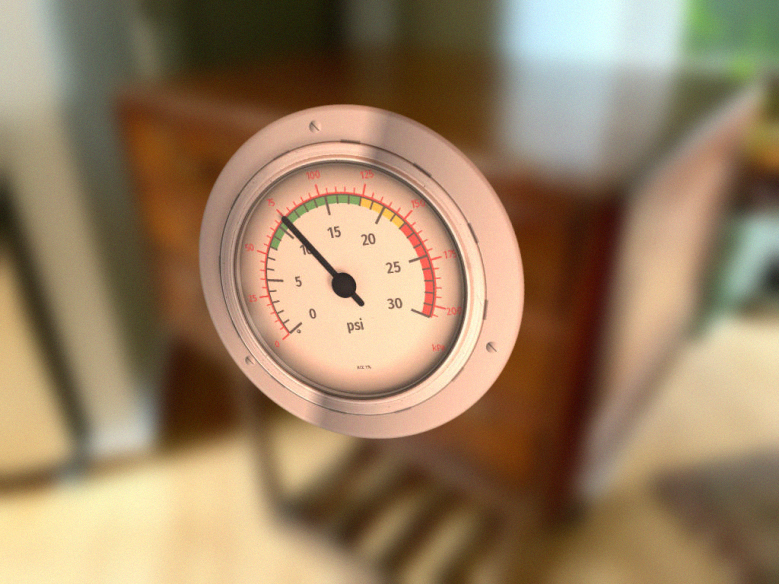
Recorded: 11 (psi)
